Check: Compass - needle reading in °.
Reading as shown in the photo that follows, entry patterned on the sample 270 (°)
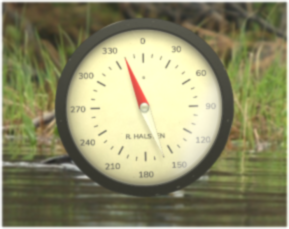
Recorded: 340 (°)
